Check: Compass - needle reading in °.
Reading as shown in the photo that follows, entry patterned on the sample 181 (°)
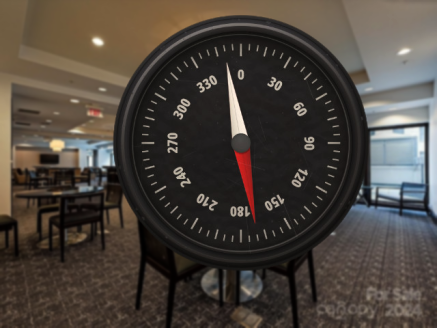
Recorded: 170 (°)
